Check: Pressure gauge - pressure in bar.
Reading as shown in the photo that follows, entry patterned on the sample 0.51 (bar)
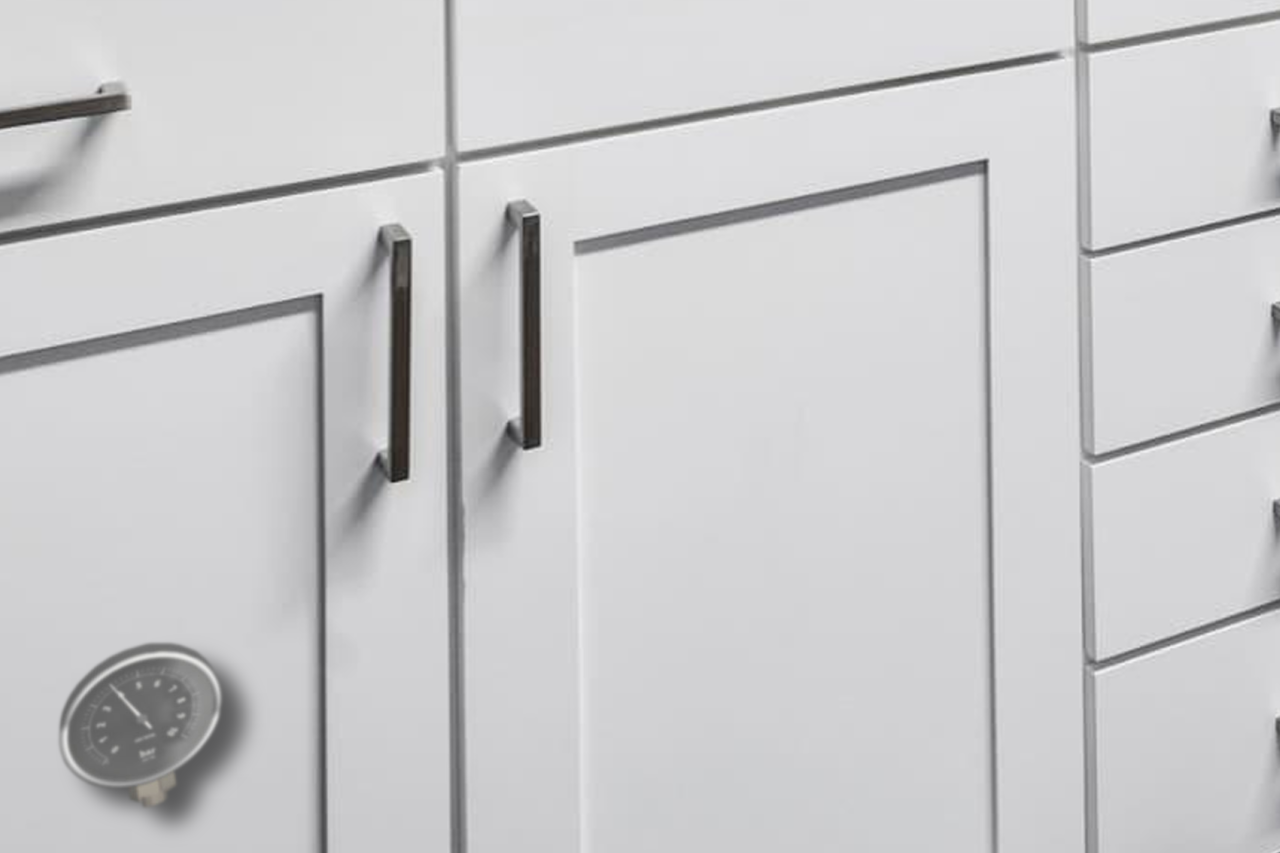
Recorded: 4 (bar)
